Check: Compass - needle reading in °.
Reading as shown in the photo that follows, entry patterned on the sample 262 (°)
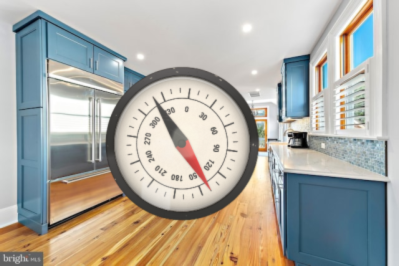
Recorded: 140 (°)
